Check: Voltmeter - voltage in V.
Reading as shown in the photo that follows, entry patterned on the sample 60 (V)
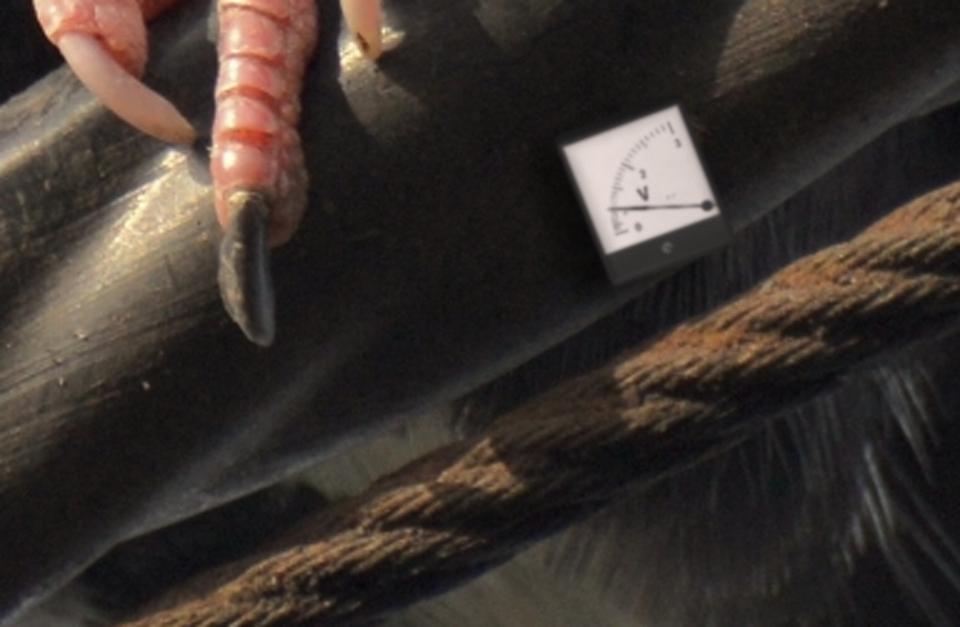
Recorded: 1 (V)
